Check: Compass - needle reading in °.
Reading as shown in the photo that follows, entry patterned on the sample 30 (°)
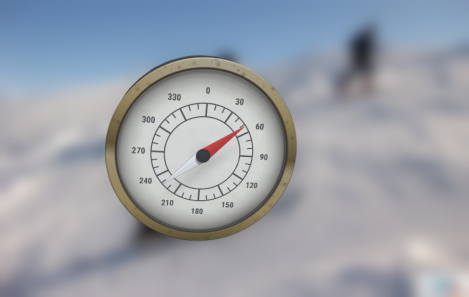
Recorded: 50 (°)
